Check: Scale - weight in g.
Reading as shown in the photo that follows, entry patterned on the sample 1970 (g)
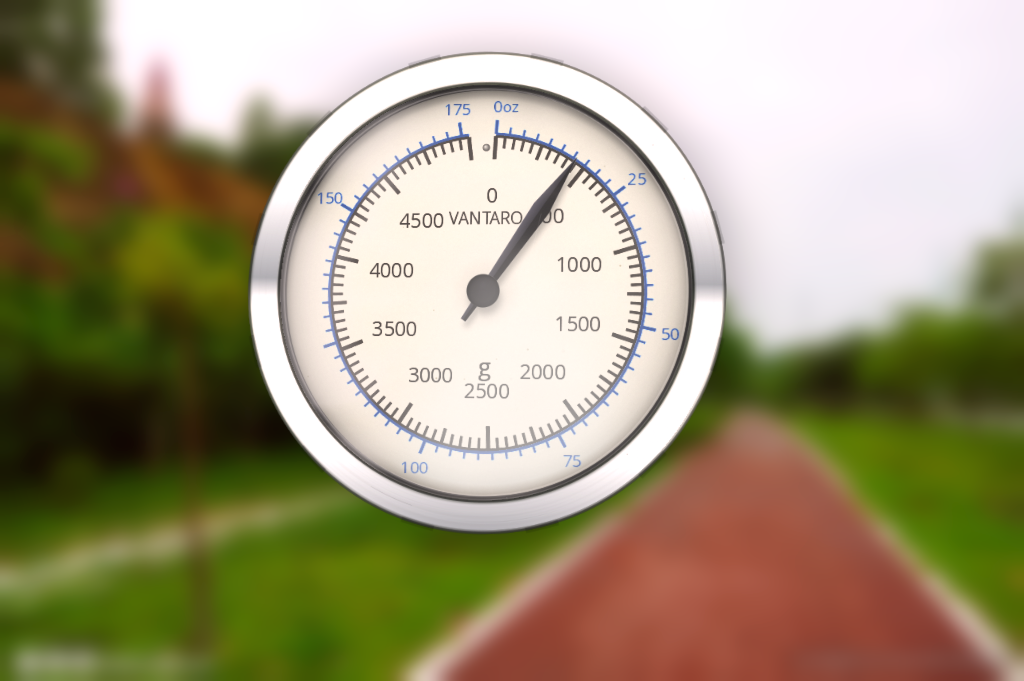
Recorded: 450 (g)
